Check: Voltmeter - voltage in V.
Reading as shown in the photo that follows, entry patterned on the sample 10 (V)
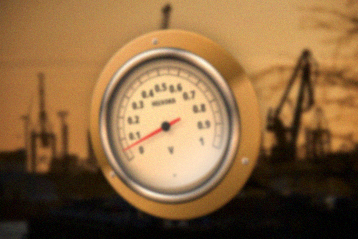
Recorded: 0.05 (V)
